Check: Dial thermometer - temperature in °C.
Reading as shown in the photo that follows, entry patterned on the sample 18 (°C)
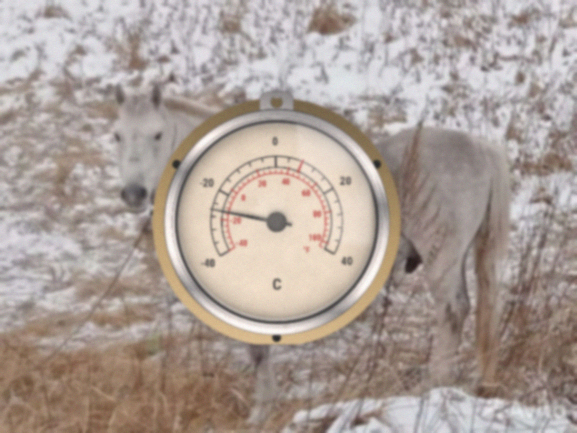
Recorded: -26 (°C)
